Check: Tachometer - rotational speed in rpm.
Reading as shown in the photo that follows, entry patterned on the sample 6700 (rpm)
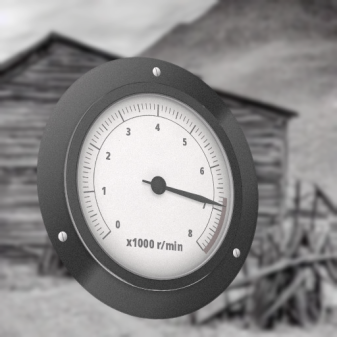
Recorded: 6900 (rpm)
